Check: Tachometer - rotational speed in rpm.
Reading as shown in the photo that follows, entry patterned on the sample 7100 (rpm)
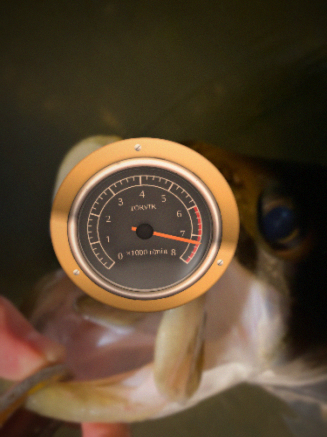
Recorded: 7200 (rpm)
